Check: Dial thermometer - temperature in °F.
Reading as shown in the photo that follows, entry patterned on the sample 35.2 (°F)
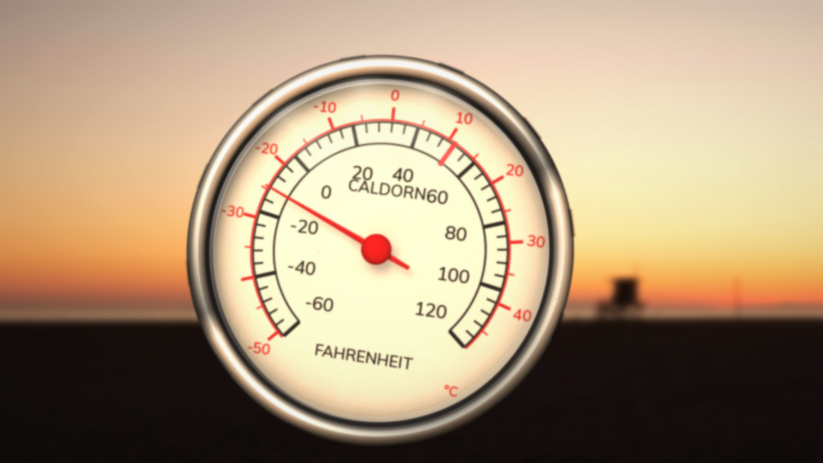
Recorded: -12 (°F)
